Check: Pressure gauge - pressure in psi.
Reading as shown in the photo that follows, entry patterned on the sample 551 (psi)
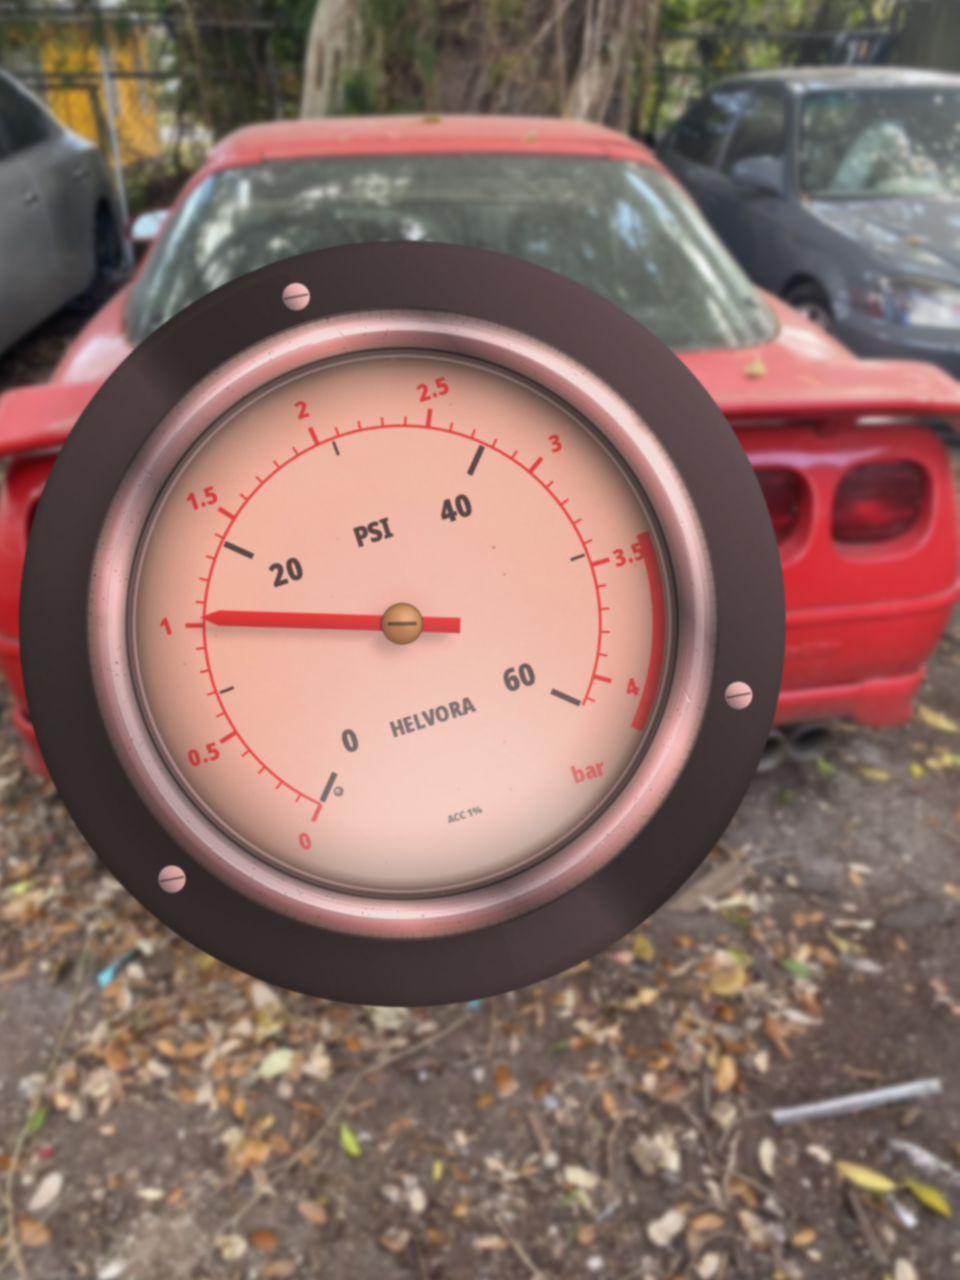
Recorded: 15 (psi)
